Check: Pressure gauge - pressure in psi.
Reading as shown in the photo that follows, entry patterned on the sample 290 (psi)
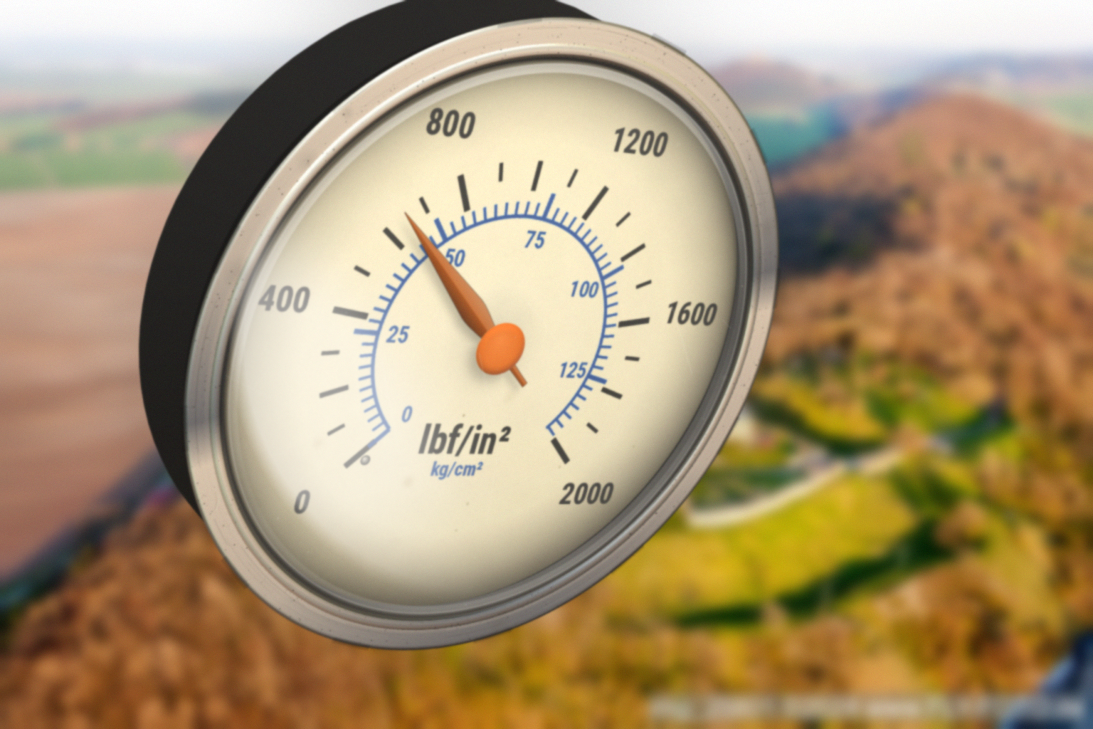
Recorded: 650 (psi)
